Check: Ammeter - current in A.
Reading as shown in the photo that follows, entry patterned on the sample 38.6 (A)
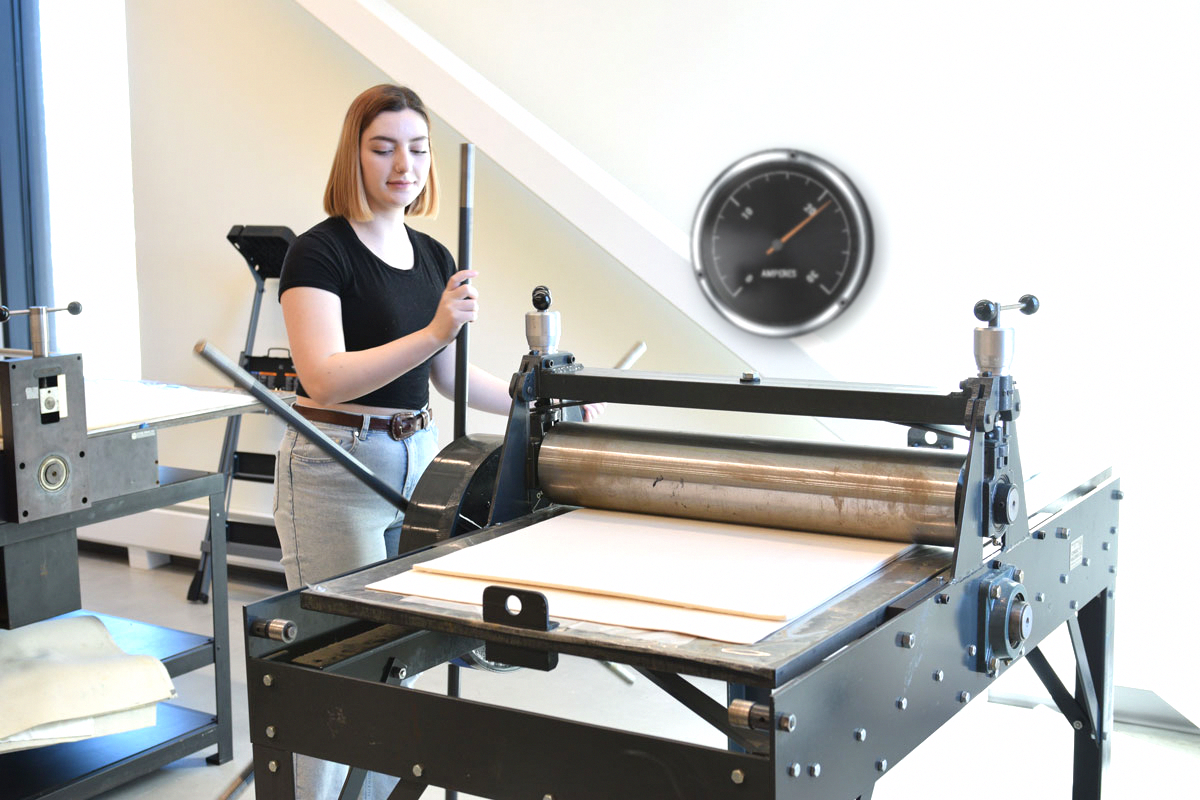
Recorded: 21 (A)
